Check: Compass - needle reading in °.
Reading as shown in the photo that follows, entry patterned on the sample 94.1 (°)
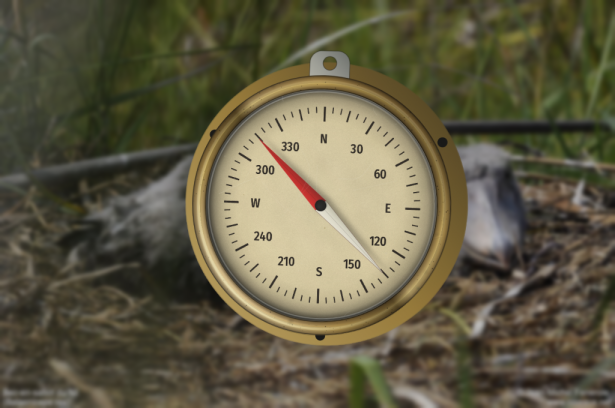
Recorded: 315 (°)
